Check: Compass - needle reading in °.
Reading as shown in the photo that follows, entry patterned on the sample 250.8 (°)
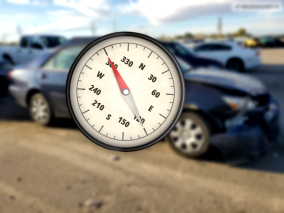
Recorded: 300 (°)
